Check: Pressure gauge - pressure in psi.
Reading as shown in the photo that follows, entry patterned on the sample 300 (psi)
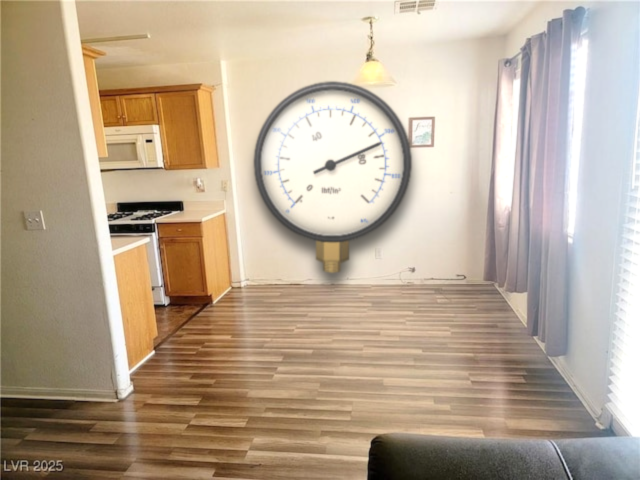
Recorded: 75 (psi)
